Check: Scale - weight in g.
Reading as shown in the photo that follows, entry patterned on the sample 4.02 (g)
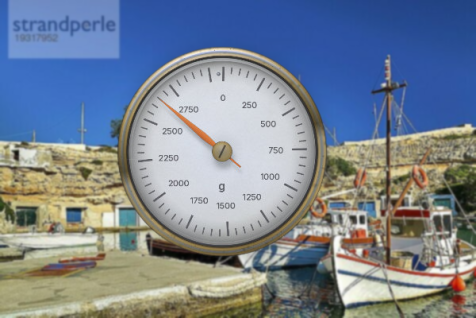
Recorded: 2650 (g)
